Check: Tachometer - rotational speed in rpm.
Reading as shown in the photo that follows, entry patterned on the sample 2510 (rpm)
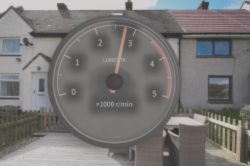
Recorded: 2750 (rpm)
